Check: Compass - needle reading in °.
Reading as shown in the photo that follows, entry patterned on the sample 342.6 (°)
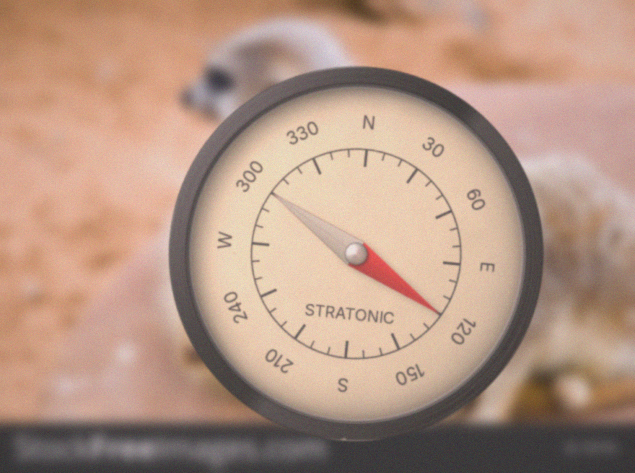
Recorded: 120 (°)
